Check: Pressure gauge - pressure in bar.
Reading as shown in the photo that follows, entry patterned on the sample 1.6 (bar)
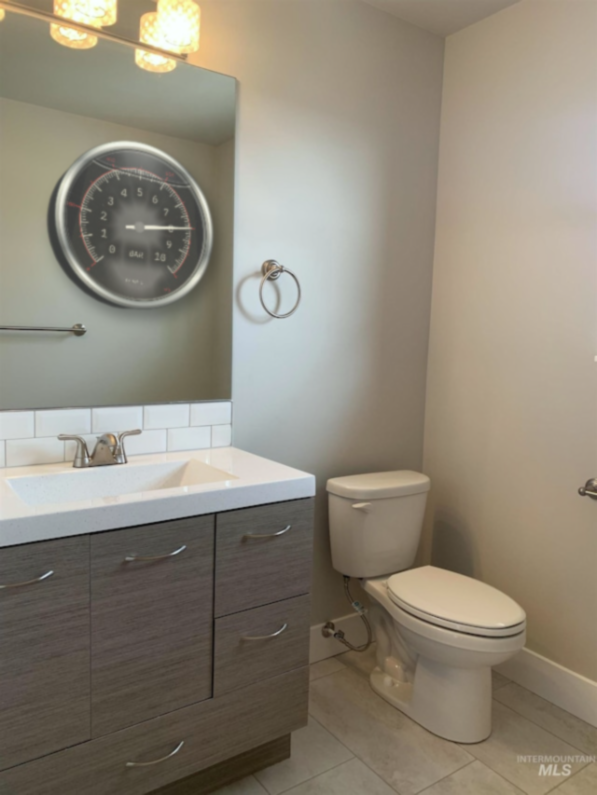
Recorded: 8 (bar)
